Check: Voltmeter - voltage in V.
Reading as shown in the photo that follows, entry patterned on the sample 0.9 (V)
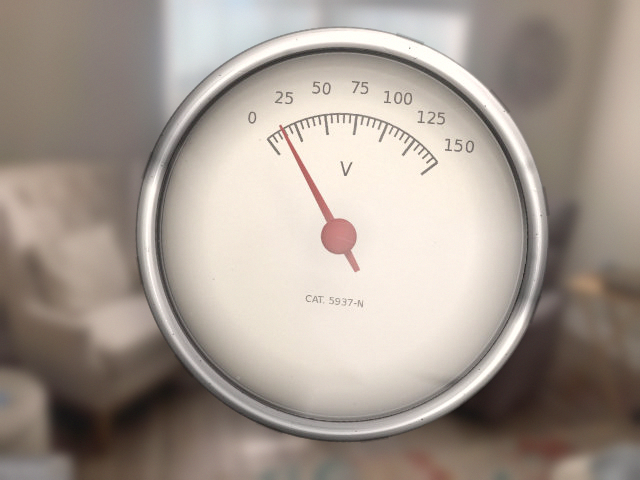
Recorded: 15 (V)
